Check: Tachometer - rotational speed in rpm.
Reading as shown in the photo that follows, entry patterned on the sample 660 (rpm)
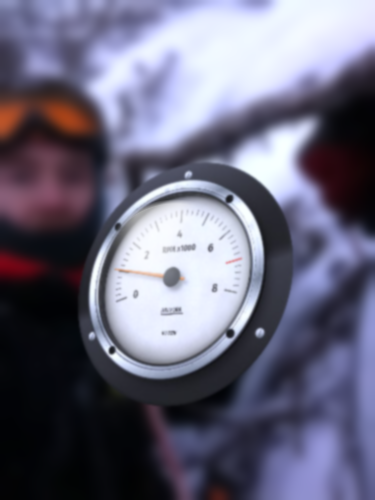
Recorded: 1000 (rpm)
